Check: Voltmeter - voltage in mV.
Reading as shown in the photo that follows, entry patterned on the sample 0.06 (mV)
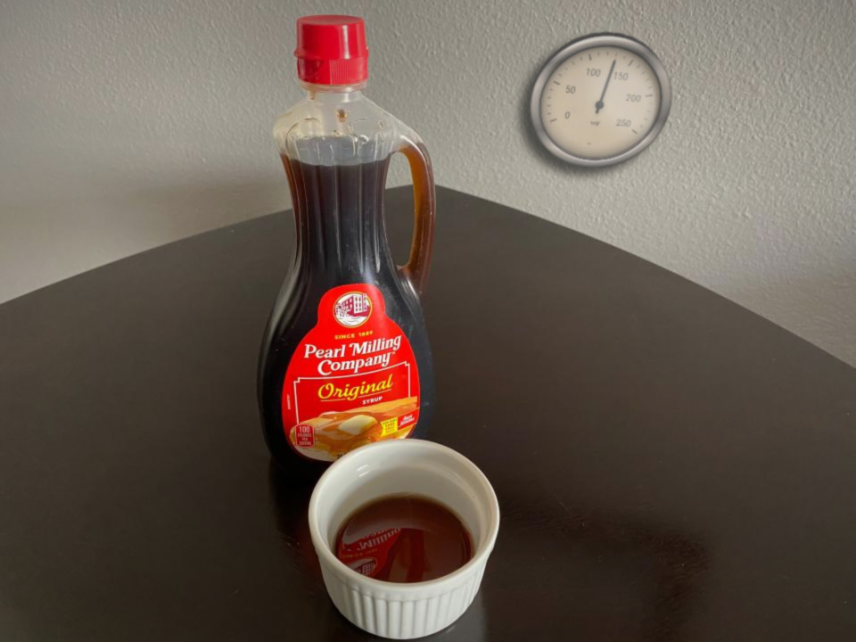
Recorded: 130 (mV)
